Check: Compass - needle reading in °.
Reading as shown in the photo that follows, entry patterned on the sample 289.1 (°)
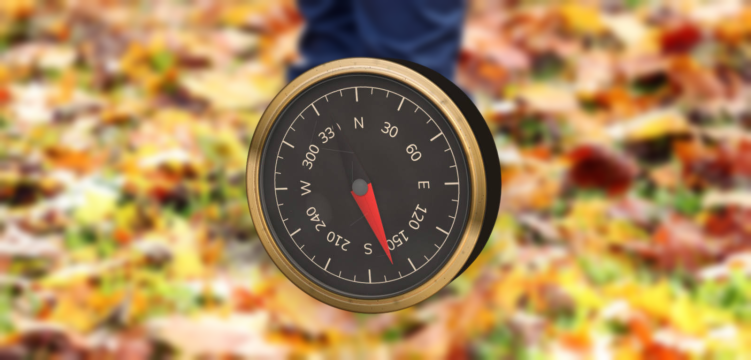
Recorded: 160 (°)
